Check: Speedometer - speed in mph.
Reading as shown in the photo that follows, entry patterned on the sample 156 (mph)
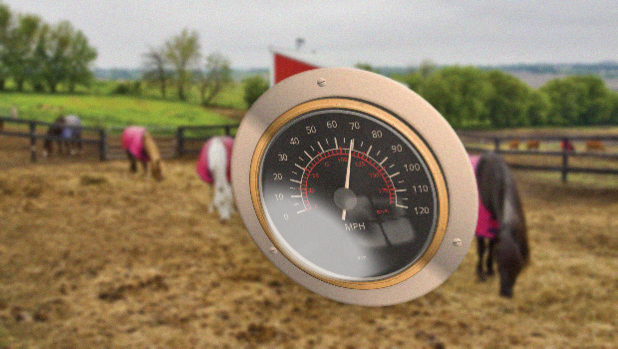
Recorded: 70 (mph)
